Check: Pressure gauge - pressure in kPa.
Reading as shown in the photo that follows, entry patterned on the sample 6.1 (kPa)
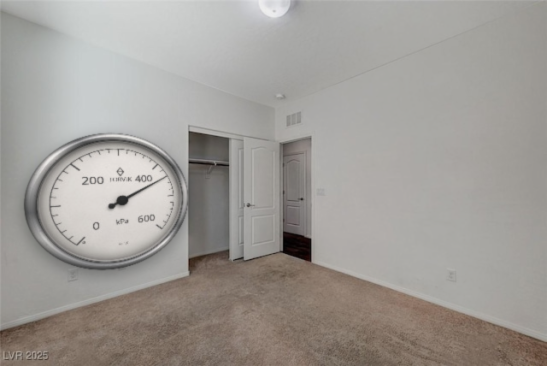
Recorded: 440 (kPa)
